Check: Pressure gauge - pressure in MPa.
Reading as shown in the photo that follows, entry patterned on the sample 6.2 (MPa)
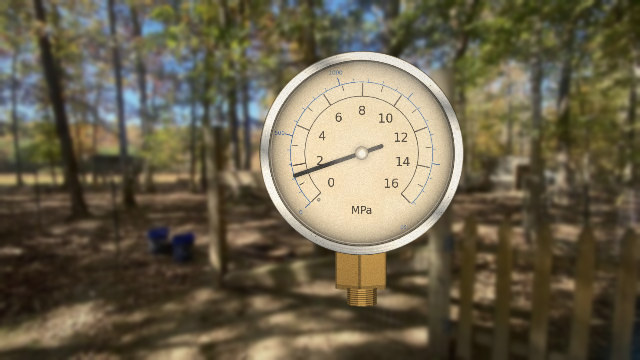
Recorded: 1.5 (MPa)
